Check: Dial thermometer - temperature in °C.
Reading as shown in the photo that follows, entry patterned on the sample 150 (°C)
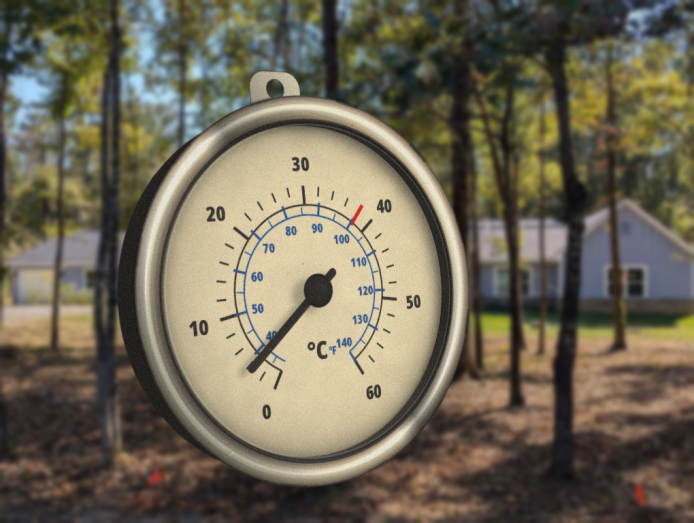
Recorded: 4 (°C)
